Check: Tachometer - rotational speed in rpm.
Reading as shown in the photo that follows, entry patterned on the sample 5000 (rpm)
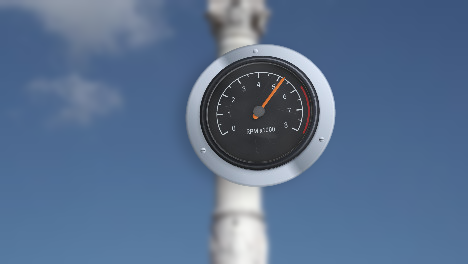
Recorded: 5250 (rpm)
